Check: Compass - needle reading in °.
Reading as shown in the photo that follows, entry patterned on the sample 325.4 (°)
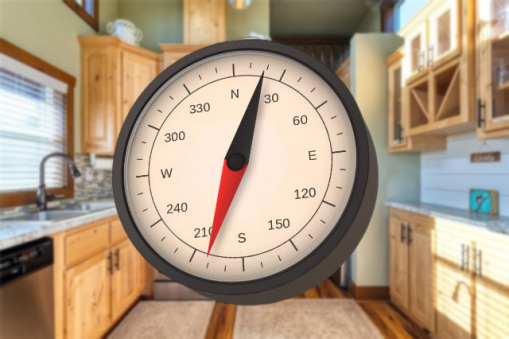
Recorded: 200 (°)
